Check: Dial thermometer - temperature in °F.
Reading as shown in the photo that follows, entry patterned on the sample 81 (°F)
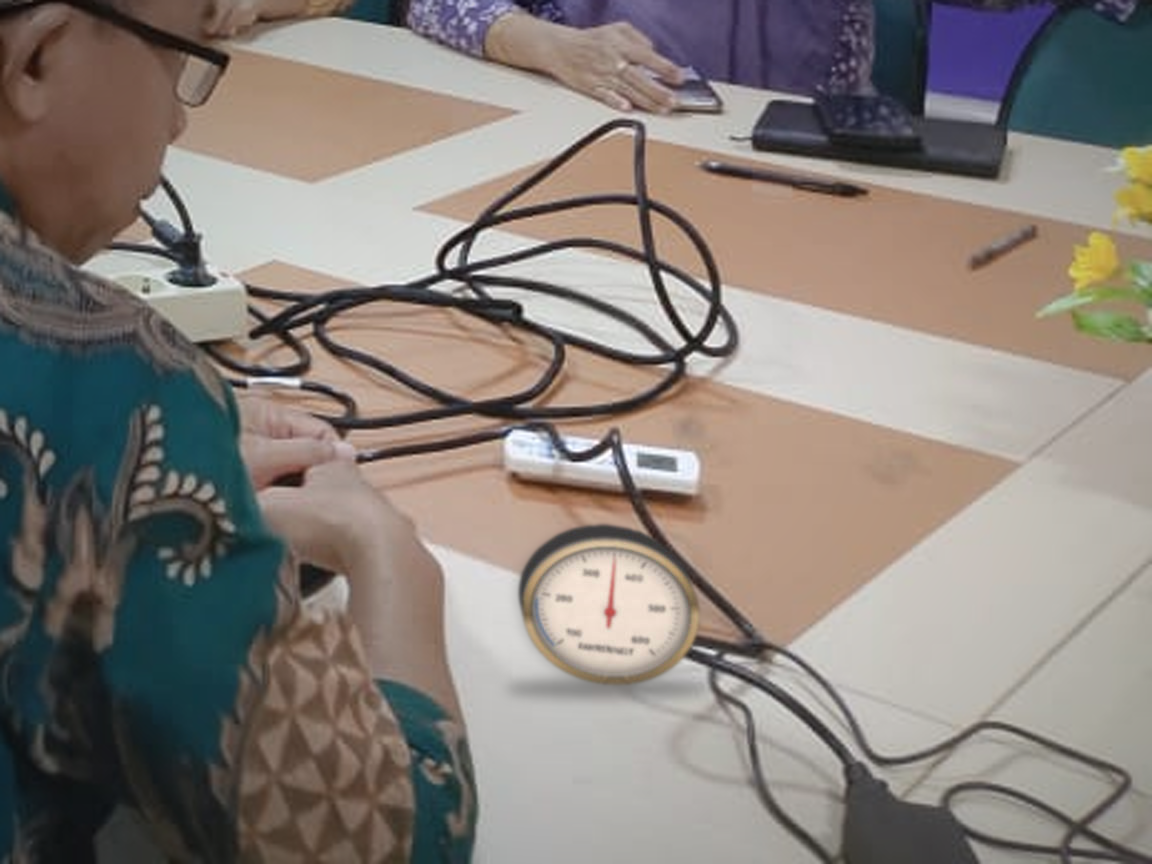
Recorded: 350 (°F)
